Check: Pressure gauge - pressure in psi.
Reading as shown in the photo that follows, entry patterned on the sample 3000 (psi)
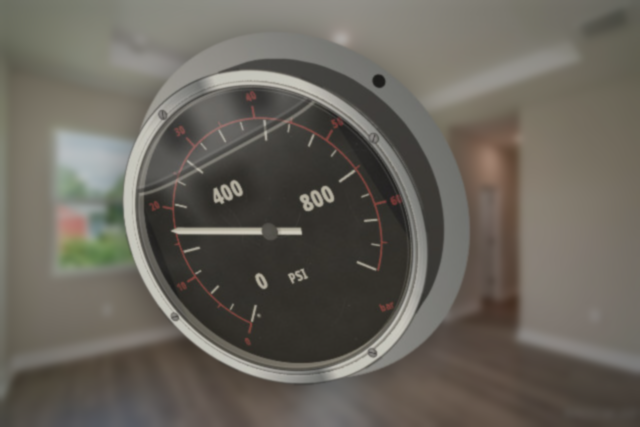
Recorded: 250 (psi)
